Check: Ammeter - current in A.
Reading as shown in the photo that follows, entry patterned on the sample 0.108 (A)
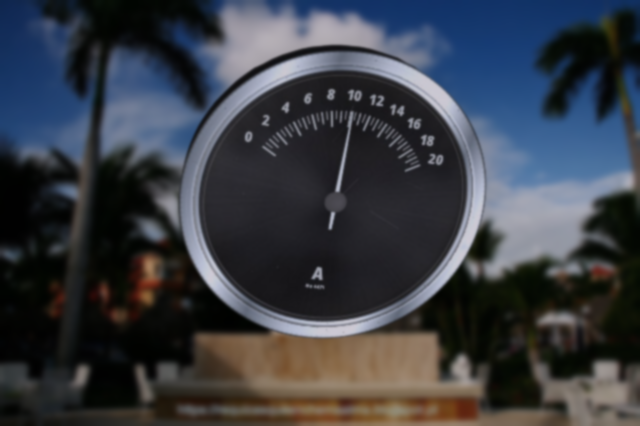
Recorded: 10 (A)
